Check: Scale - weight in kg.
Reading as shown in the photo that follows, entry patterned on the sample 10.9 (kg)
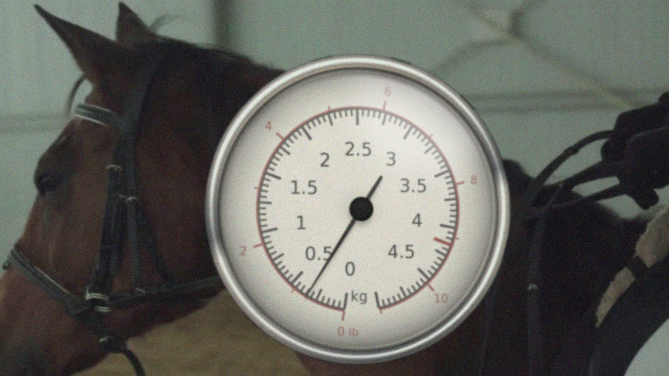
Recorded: 0.35 (kg)
